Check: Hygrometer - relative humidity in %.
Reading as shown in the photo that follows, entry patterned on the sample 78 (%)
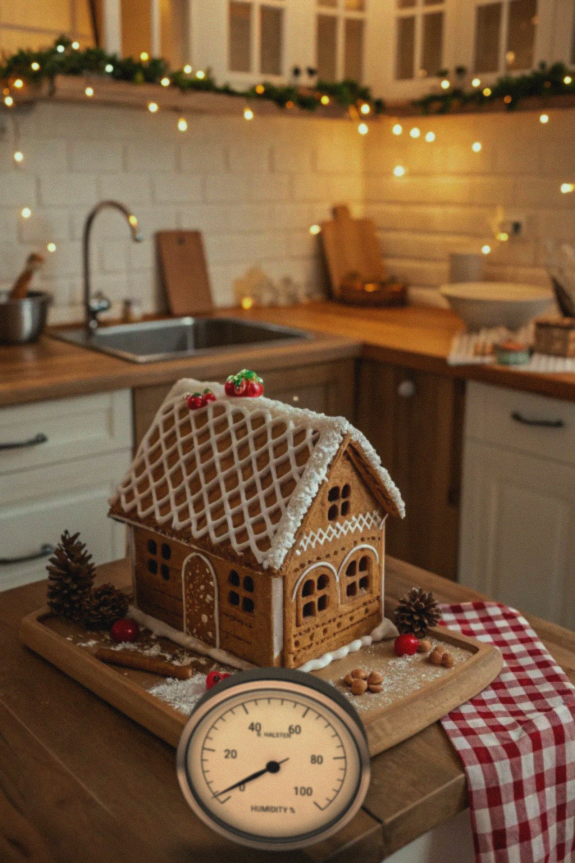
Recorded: 4 (%)
